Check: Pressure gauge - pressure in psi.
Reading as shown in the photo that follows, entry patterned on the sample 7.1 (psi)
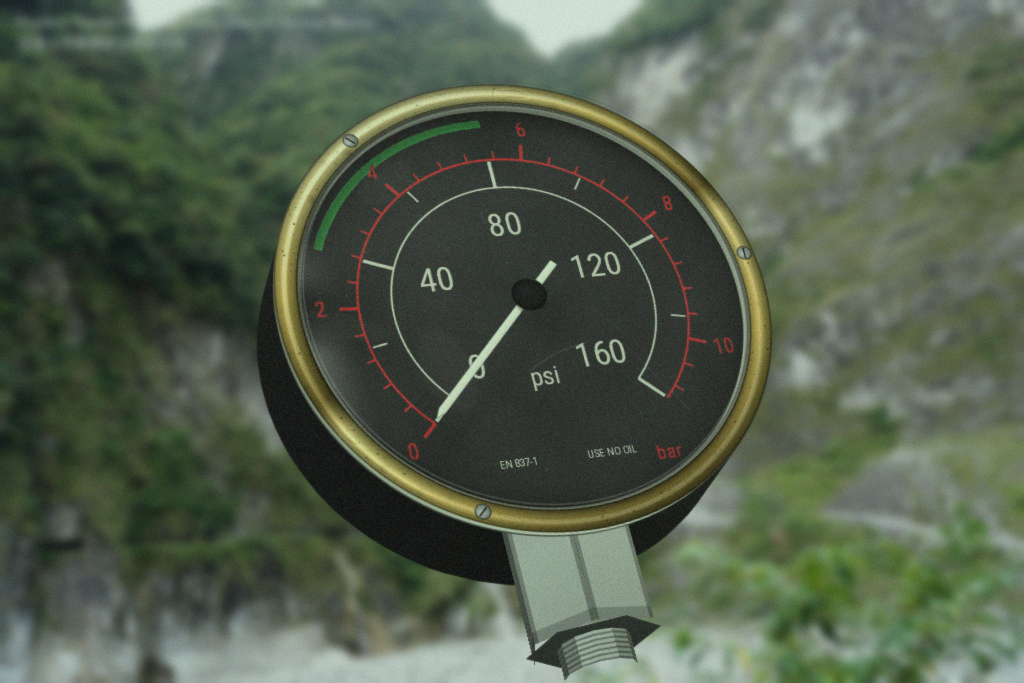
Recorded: 0 (psi)
